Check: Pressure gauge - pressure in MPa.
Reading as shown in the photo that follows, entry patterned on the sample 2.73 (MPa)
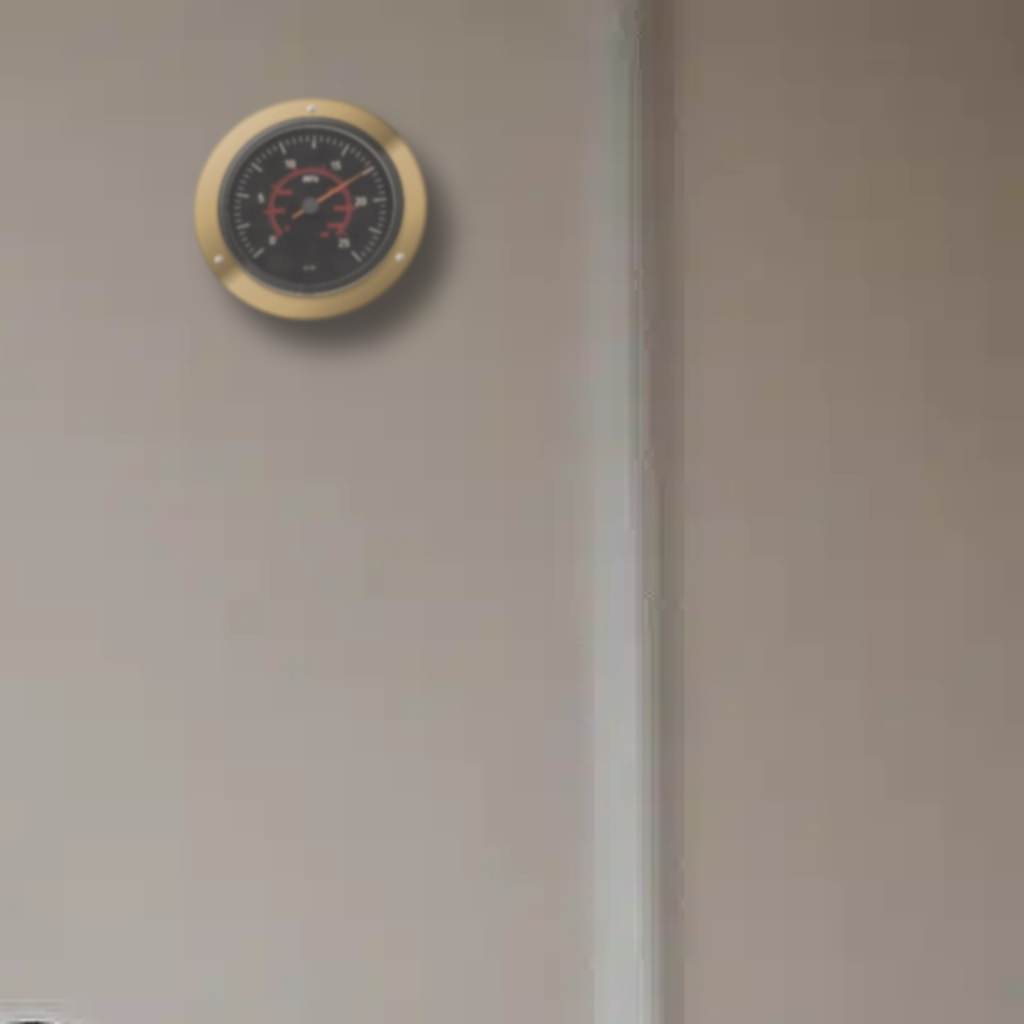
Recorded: 17.5 (MPa)
